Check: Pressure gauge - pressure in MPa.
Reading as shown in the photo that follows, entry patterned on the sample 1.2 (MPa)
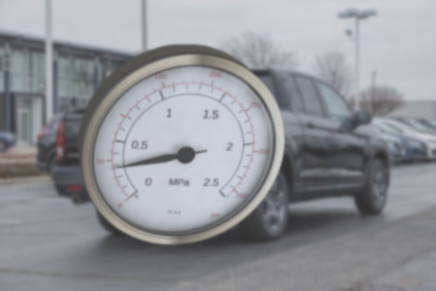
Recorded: 0.3 (MPa)
